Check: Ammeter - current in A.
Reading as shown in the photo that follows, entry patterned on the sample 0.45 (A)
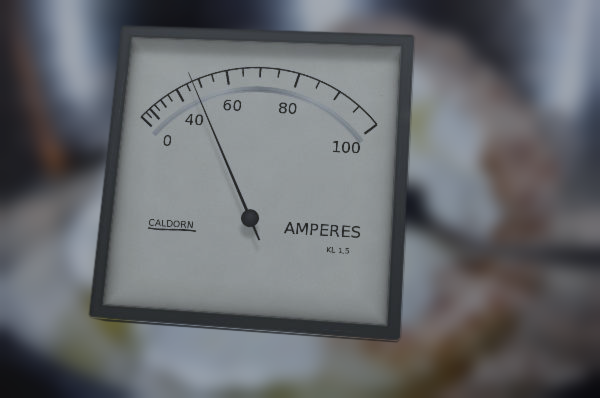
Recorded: 47.5 (A)
